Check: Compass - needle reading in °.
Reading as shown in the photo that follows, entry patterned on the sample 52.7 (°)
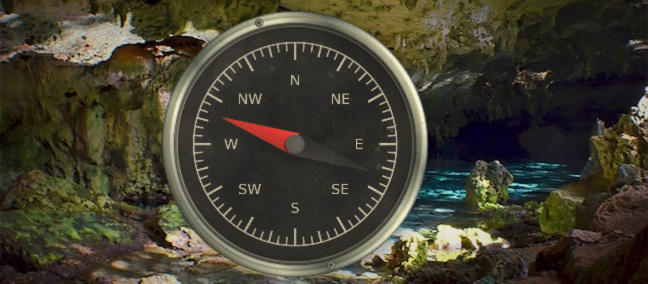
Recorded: 290 (°)
